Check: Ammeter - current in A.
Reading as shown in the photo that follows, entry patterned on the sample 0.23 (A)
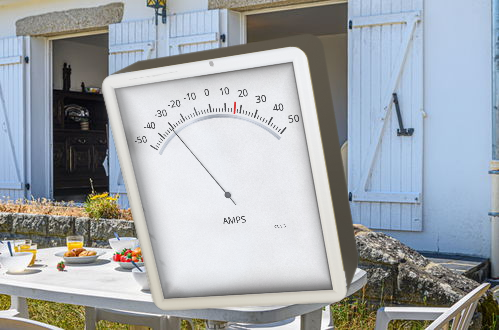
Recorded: -30 (A)
